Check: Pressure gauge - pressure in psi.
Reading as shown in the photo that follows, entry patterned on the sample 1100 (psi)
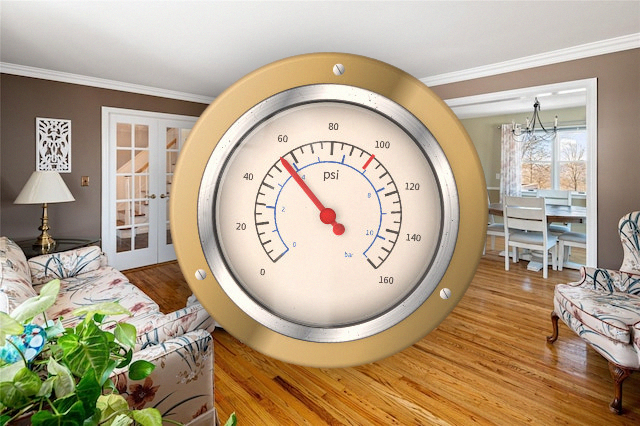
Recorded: 55 (psi)
